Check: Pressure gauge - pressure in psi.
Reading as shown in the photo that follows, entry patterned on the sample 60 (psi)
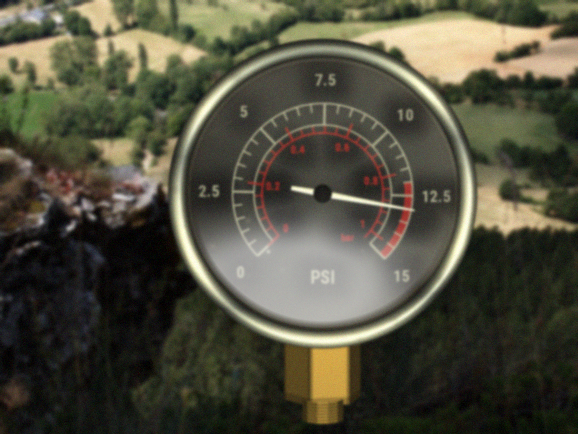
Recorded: 13 (psi)
